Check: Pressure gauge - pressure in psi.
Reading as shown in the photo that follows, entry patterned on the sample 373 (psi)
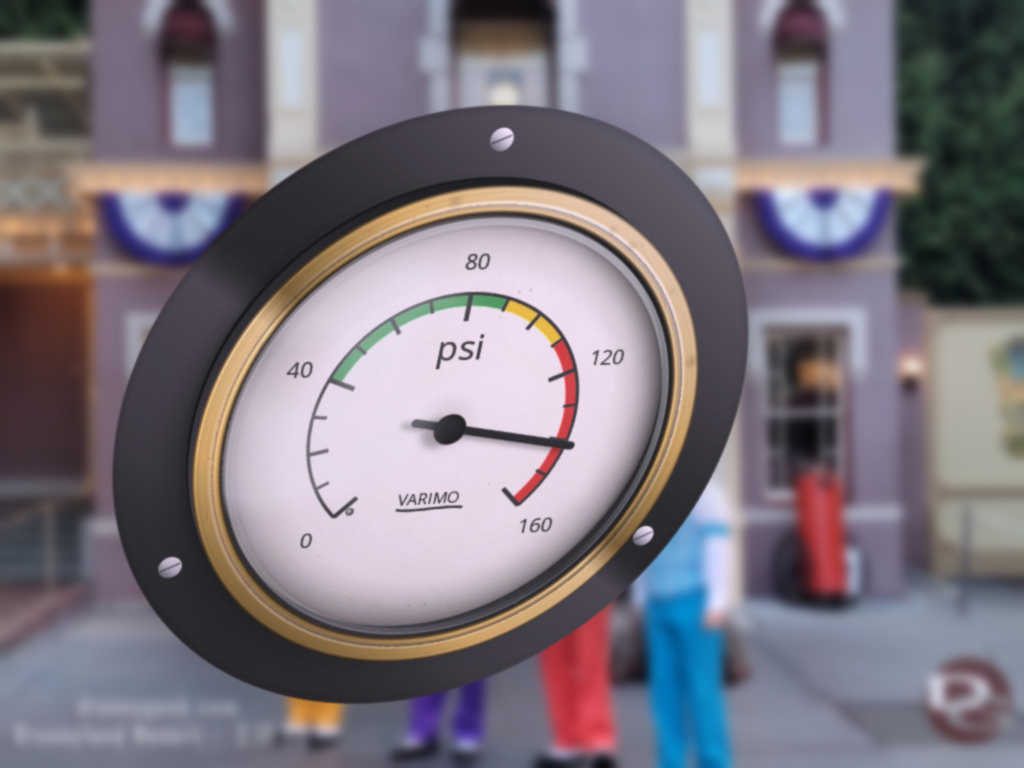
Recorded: 140 (psi)
